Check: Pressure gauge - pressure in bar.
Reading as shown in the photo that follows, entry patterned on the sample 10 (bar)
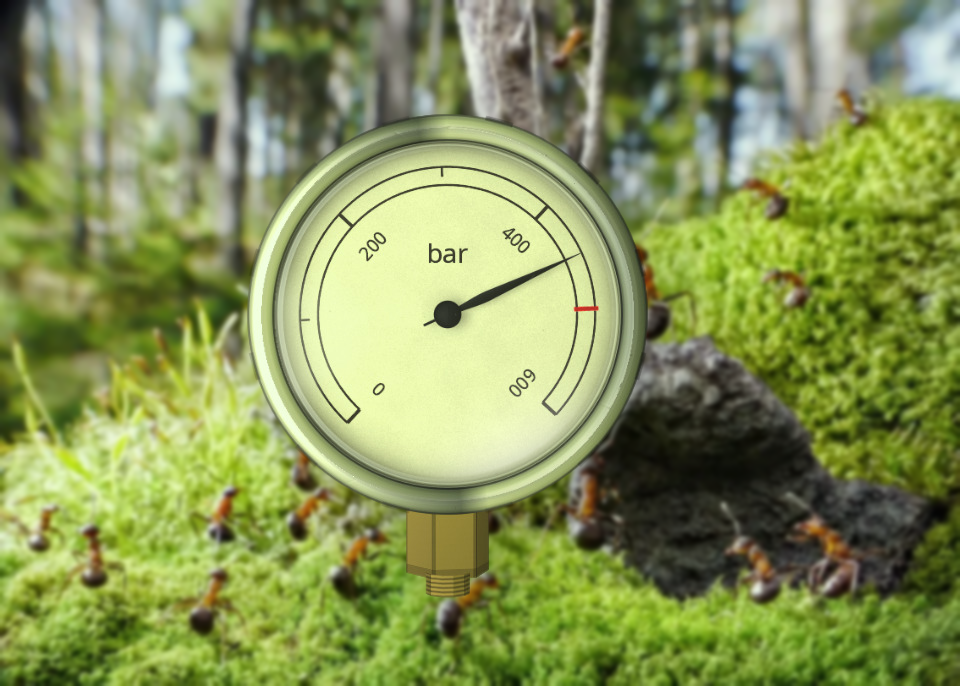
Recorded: 450 (bar)
